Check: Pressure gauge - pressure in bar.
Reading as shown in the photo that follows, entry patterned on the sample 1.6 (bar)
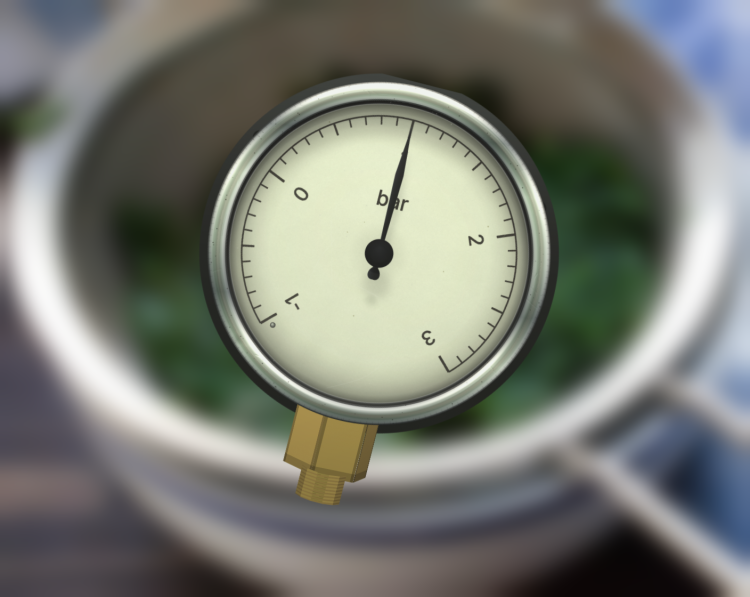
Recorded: 1 (bar)
